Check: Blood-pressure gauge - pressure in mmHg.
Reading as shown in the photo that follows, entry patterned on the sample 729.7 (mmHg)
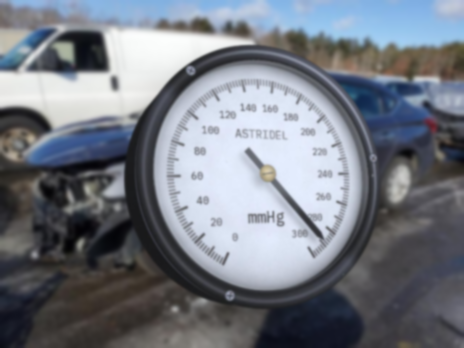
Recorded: 290 (mmHg)
